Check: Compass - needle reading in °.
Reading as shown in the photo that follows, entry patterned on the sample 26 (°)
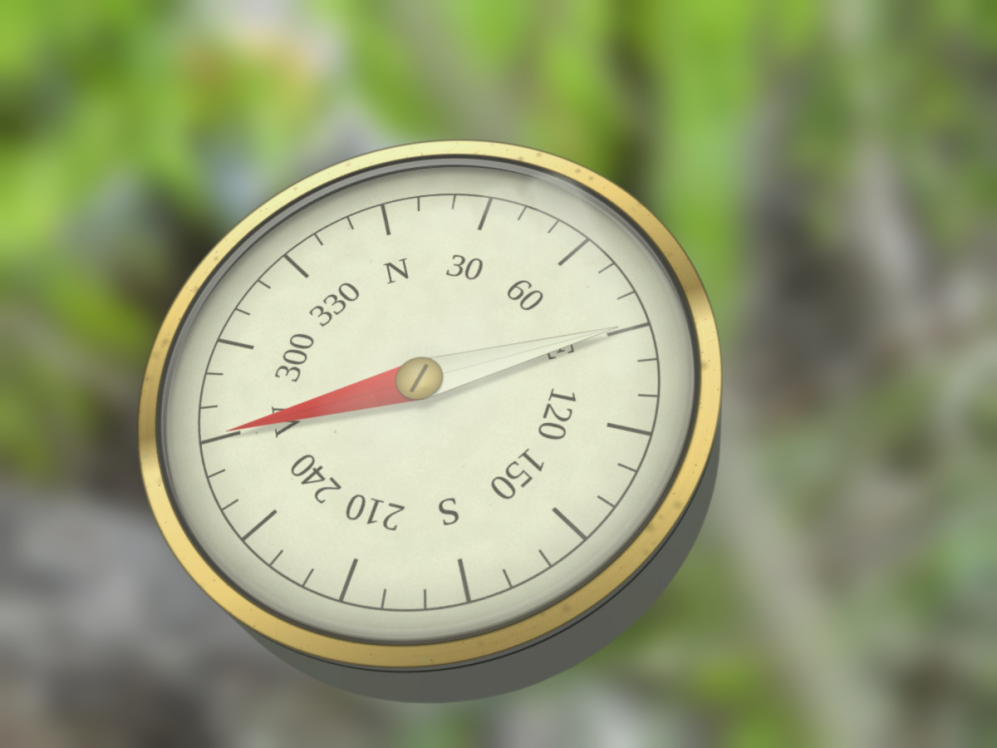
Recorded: 270 (°)
